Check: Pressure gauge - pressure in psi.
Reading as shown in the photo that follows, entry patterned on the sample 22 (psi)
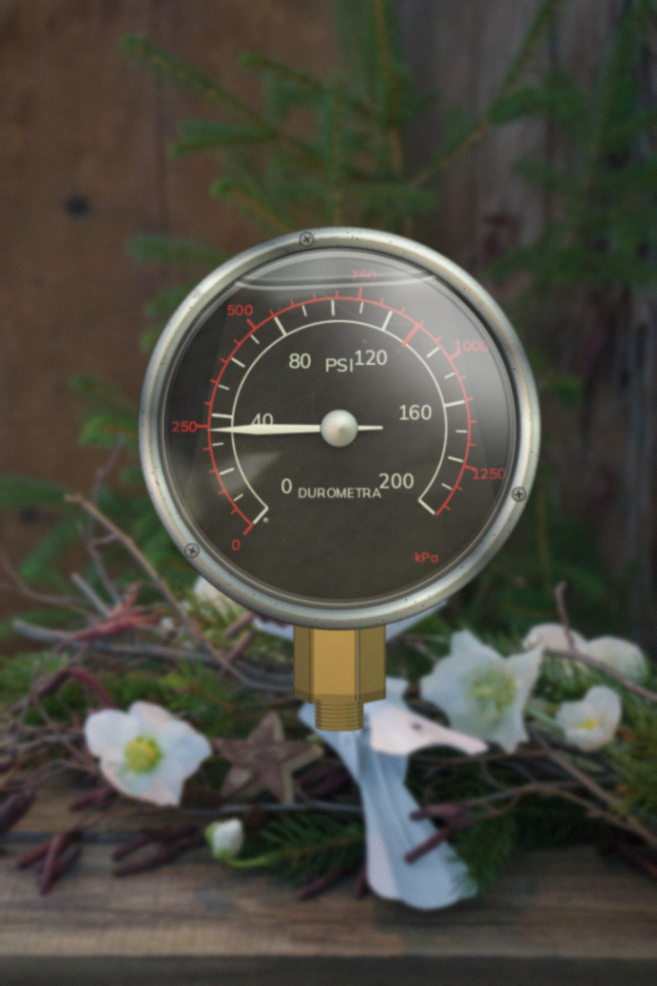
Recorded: 35 (psi)
